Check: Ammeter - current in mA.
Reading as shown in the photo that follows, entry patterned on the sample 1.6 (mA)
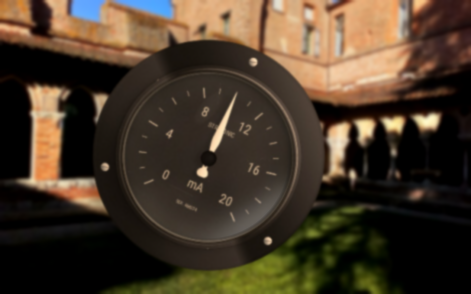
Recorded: 10 (mA)
